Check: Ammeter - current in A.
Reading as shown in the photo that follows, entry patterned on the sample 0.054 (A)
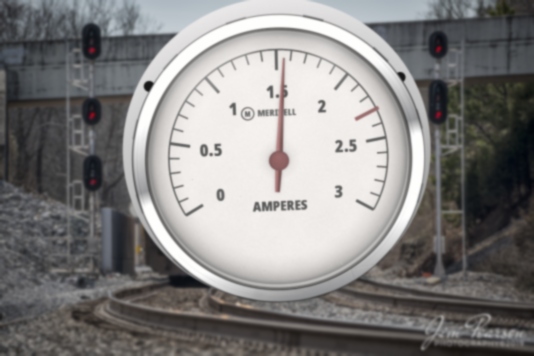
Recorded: 1.55 (A)
